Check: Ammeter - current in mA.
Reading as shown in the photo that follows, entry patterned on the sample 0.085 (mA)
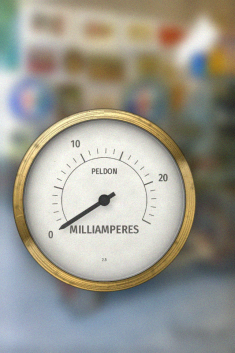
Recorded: 0 (mA)
